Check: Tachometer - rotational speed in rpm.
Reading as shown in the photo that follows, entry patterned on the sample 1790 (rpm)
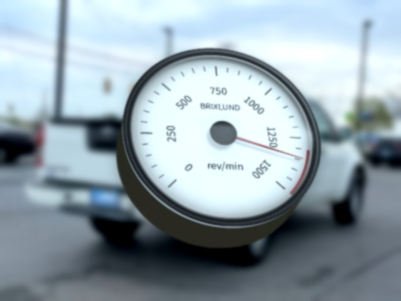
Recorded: 1350 (rpm)
